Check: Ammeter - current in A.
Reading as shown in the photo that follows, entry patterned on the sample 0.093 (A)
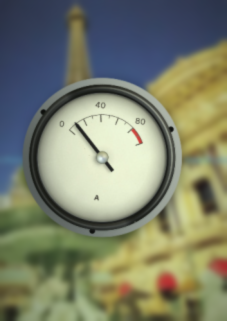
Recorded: 10 (A)
